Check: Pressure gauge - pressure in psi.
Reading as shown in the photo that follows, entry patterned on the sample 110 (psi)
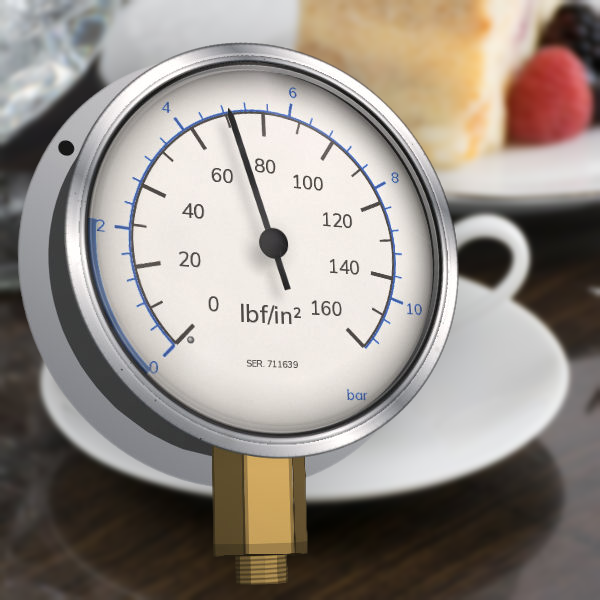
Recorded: 70 (psi)
